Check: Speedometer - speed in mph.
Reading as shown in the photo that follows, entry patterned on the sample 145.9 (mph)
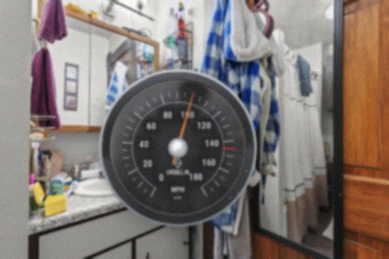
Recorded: 100 (mph)
